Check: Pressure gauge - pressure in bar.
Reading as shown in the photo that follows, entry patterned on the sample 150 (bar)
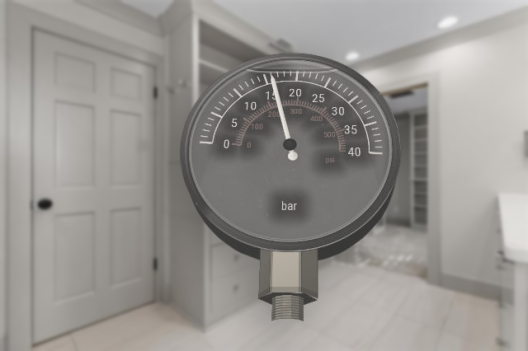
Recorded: 16 (bar)
